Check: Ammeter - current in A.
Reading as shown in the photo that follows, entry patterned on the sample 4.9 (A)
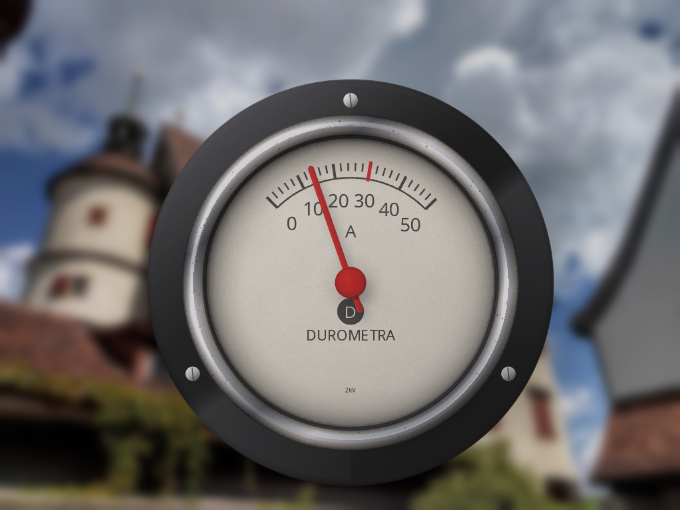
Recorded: 14 (A)
